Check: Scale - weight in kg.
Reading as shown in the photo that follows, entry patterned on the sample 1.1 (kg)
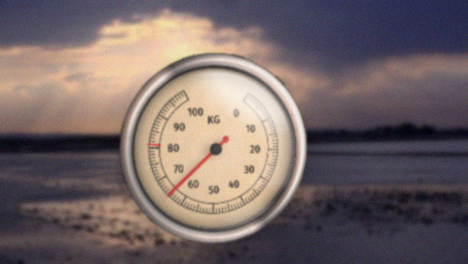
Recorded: 65 (kg)
